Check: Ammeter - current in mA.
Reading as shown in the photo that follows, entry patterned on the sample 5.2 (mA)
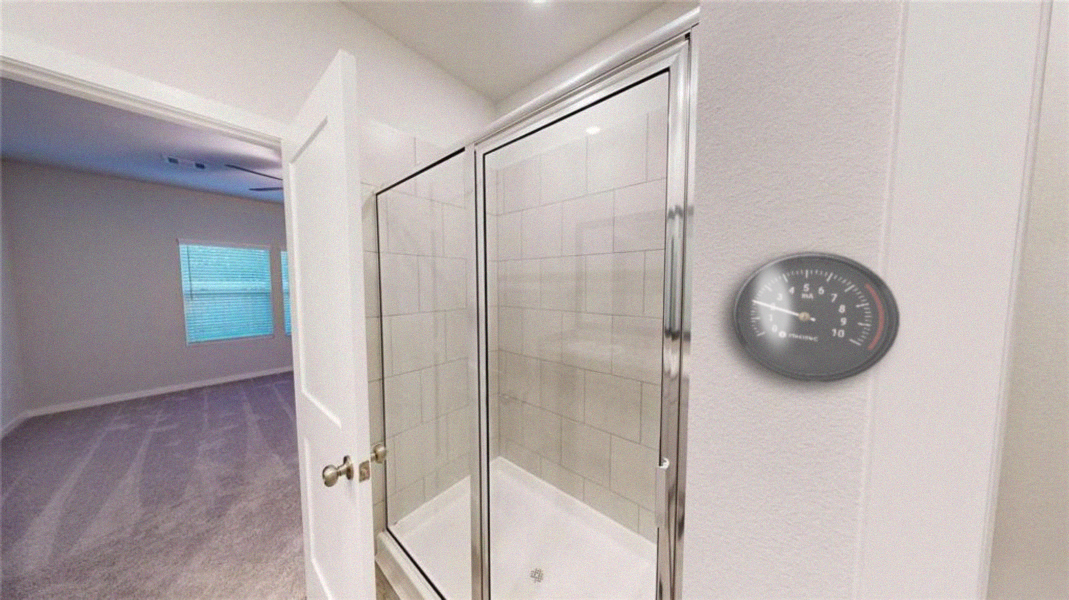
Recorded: 2 (mA)
